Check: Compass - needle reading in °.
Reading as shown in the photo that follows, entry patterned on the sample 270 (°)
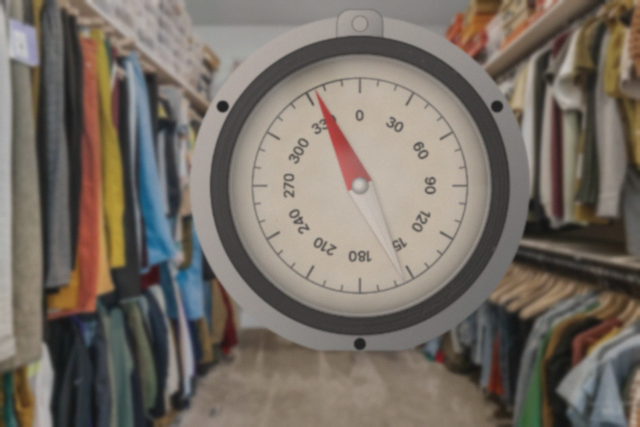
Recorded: 335 (°)
